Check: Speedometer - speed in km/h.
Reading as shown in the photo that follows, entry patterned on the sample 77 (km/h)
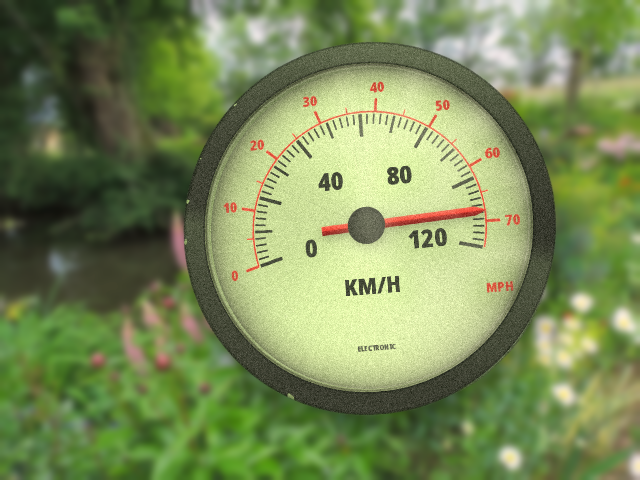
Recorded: 110 (km/h)
